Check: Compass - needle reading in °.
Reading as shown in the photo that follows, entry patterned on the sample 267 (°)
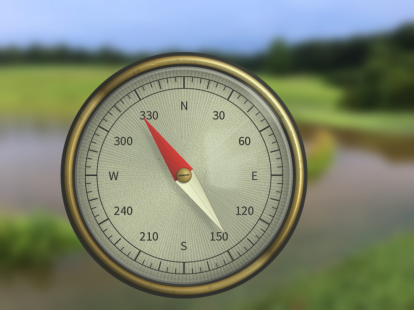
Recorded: 325 (°)
